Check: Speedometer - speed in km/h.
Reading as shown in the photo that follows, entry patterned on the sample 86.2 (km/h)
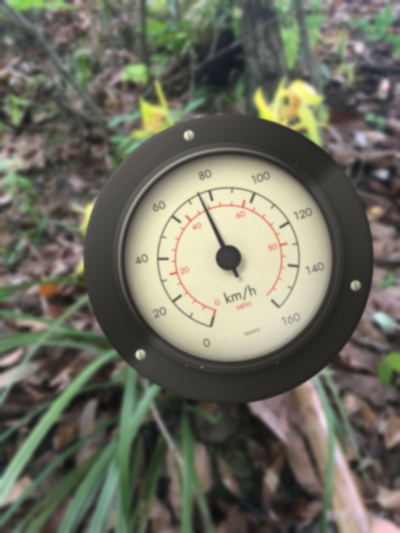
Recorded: 75 (km/h)
